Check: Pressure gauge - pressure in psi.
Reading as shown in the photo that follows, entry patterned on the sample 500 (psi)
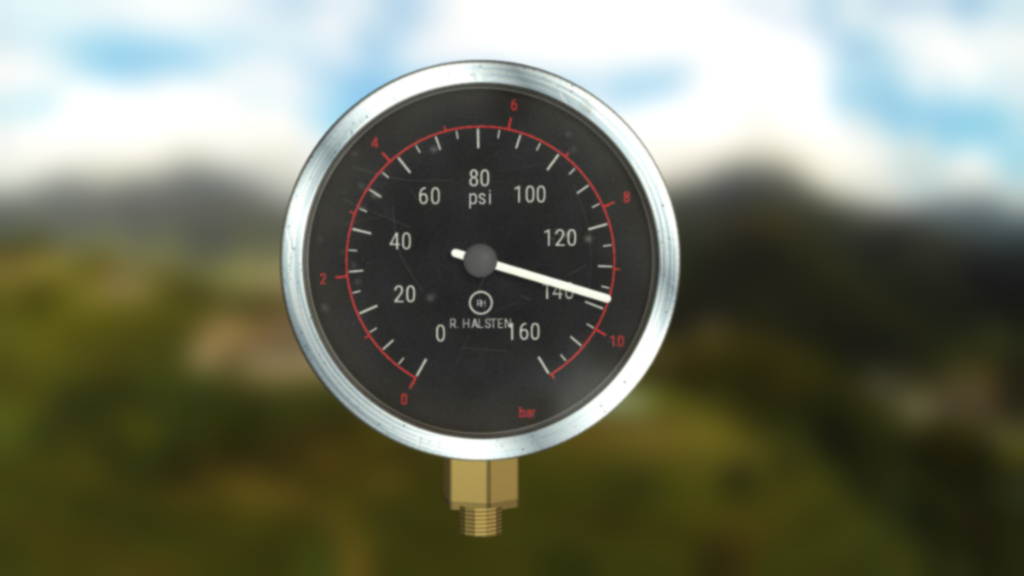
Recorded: 137.5 (psi)
